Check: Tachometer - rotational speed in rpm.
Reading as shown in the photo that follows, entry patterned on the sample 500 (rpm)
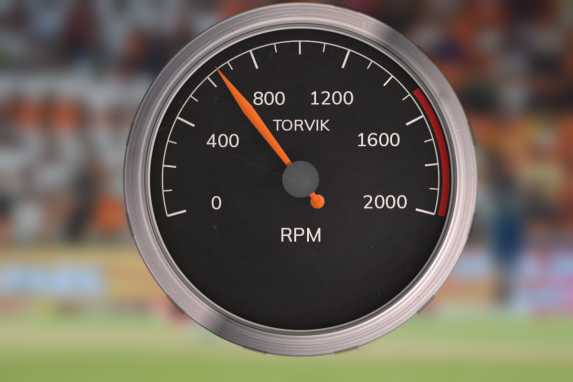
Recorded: 650 (rpm)
